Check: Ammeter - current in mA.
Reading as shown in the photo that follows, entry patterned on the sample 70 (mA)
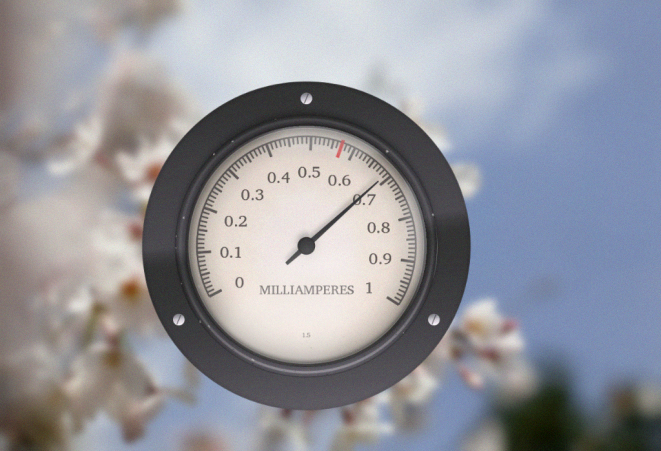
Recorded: 0.69 (mA)
